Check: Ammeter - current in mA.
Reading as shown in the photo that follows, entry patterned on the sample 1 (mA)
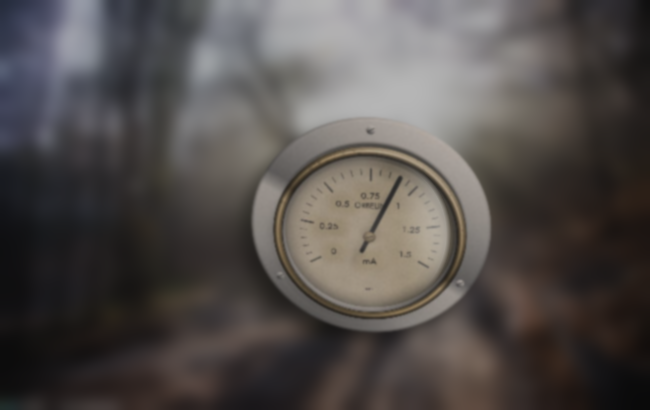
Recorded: 0.9 (mA)
